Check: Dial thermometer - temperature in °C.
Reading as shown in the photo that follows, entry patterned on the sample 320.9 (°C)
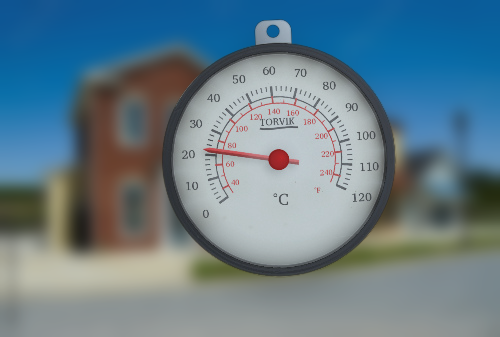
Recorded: 22 (°C)
